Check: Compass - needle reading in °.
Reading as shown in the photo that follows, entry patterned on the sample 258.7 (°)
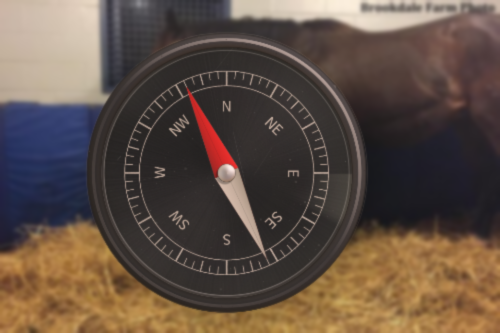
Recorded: 335 (°)
